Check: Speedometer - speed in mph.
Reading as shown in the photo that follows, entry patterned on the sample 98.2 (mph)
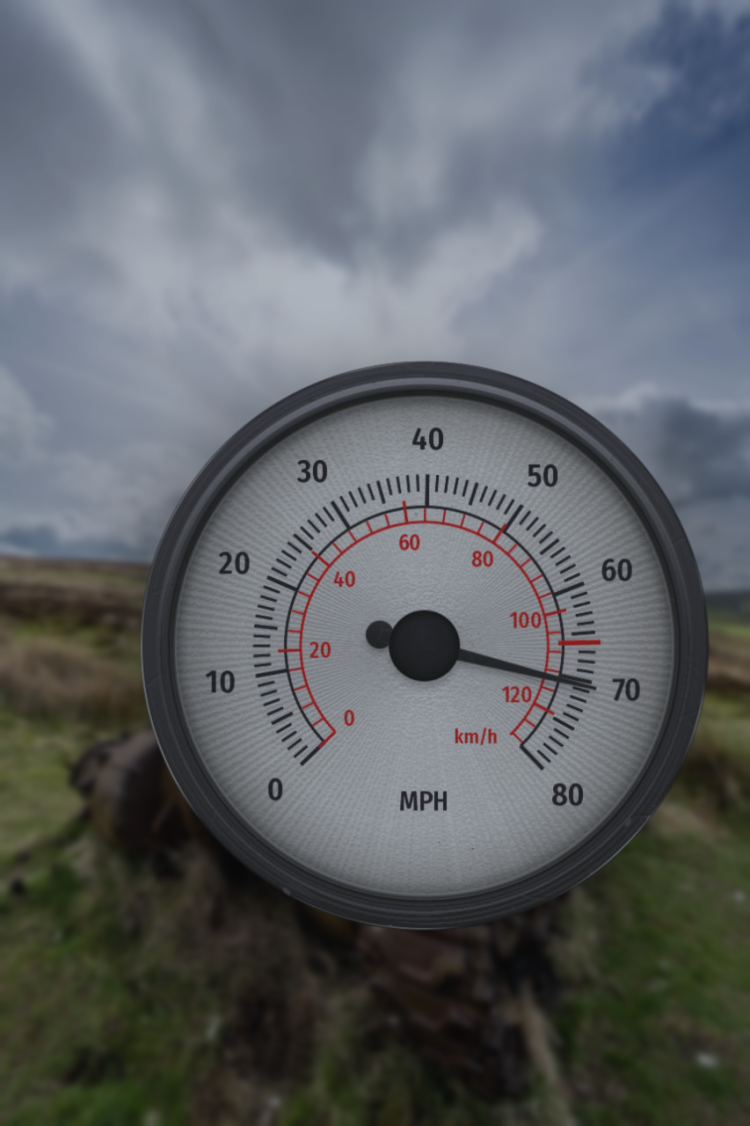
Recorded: 70.5 (mph)
